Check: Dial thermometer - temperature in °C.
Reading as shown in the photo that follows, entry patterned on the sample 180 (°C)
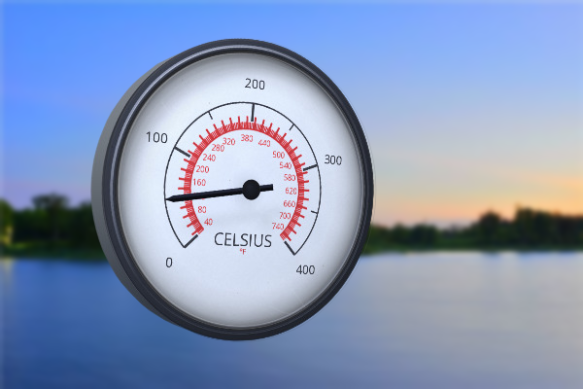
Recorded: 50 (°C)
